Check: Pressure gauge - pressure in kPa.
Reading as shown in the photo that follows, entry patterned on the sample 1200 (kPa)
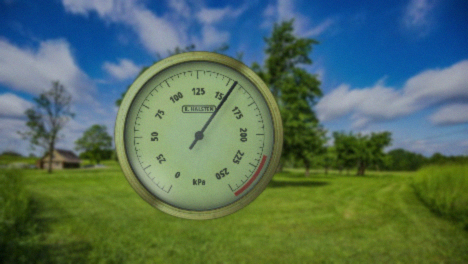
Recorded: 155 (kPa)
